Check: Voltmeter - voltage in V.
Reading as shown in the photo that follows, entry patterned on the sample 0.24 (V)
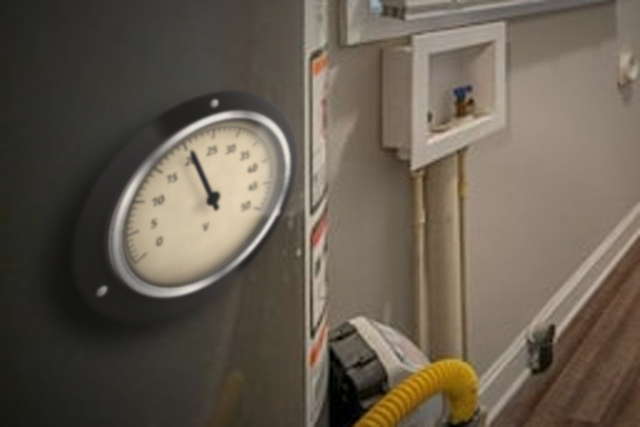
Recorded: 20 (V)
